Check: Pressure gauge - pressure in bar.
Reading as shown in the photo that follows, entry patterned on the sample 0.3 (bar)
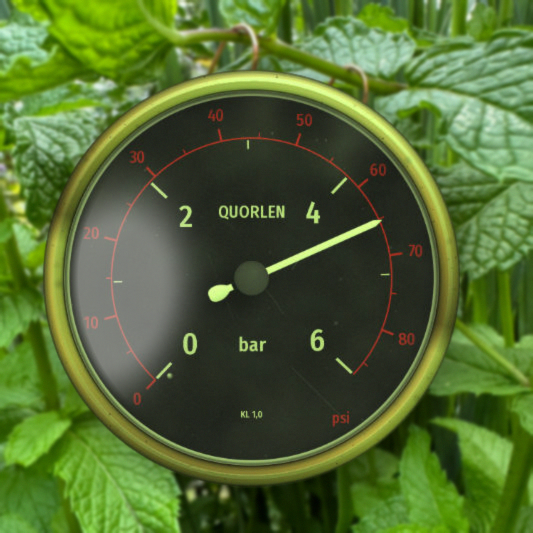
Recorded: 4.5 (bar)
